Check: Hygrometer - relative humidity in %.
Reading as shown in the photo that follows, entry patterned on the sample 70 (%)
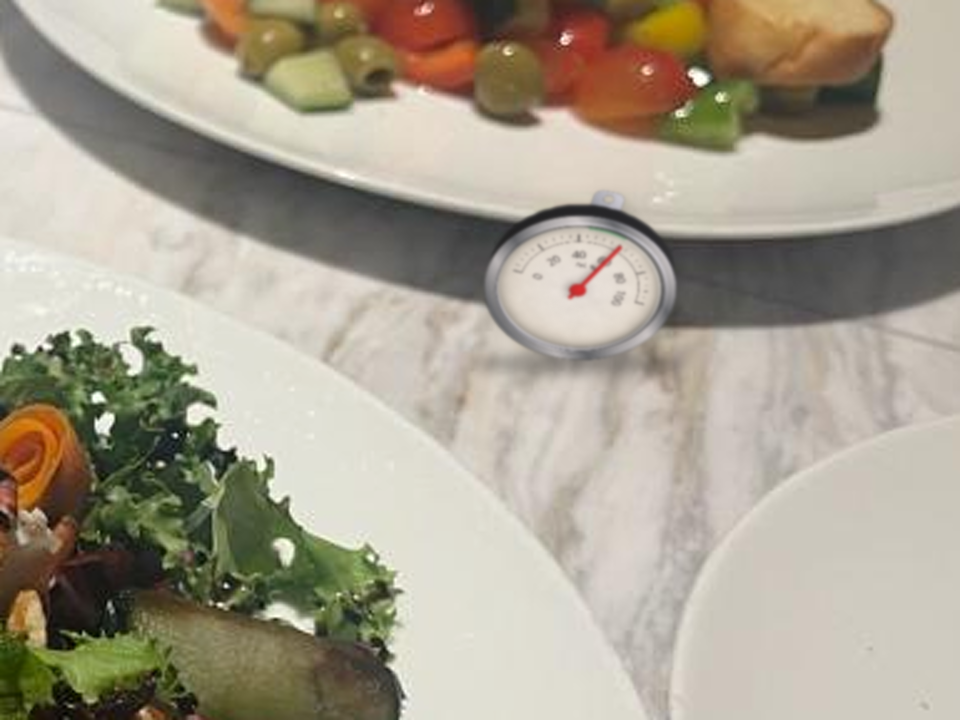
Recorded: 60 (%)
